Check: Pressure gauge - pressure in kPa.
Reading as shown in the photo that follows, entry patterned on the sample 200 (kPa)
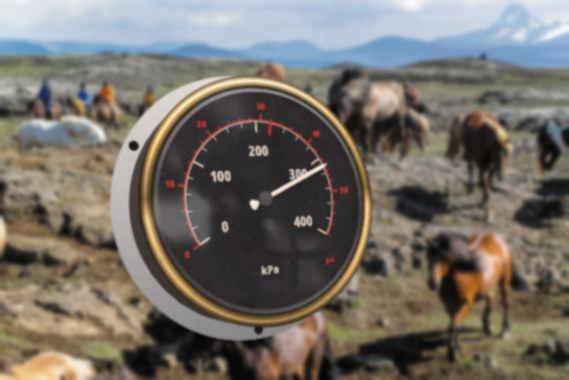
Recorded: 310 (kPa)
